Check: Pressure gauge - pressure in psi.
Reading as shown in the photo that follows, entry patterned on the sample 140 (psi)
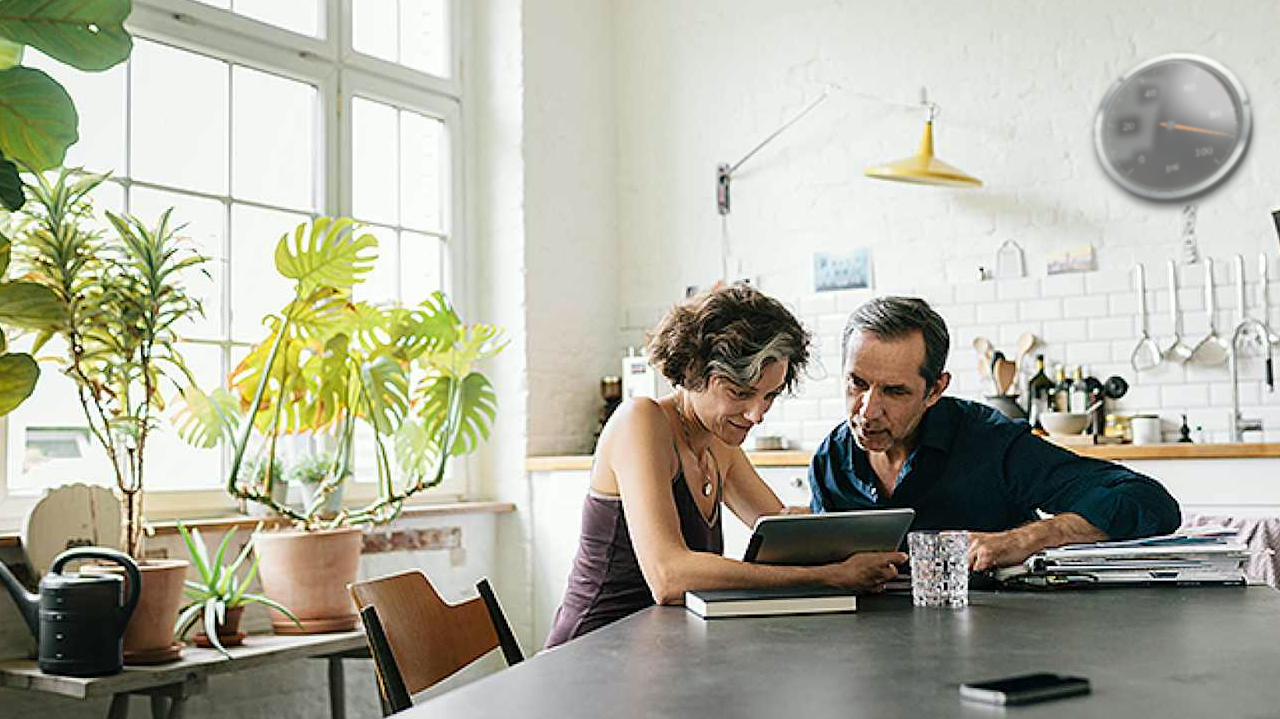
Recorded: 90 (psi)
